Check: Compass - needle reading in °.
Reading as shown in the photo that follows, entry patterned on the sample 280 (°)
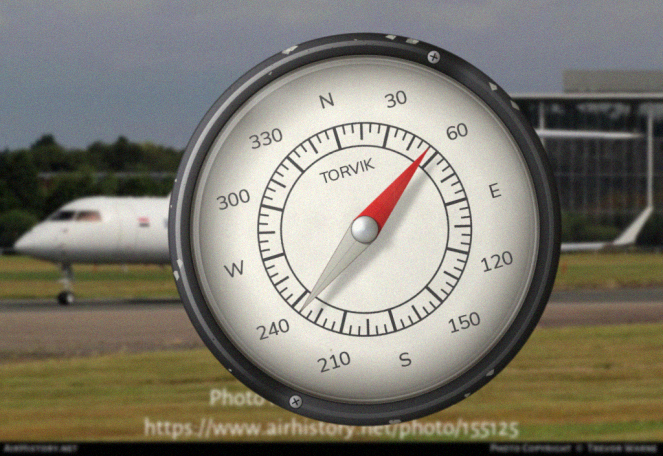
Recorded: 55 (°)
